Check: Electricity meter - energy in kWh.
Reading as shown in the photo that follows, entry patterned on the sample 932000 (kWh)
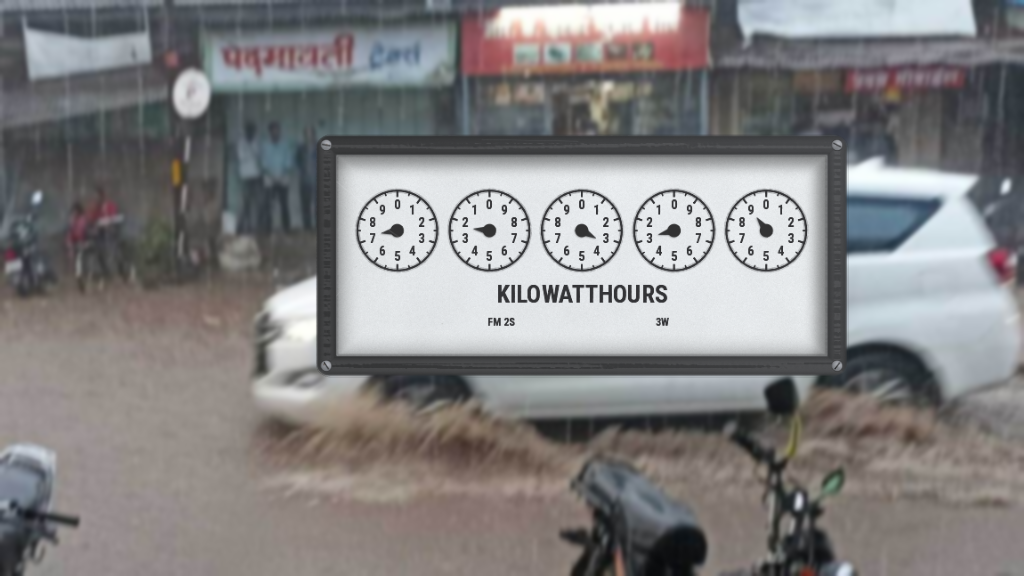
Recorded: 72329 (kWh)
